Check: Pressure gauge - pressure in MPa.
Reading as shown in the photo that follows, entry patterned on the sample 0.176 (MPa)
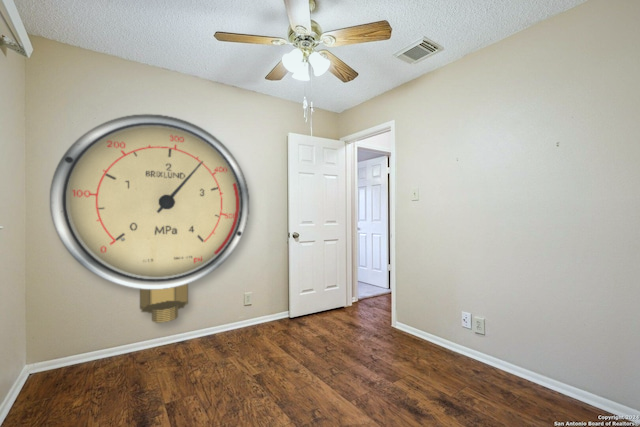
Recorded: 2.5 (MPa)
